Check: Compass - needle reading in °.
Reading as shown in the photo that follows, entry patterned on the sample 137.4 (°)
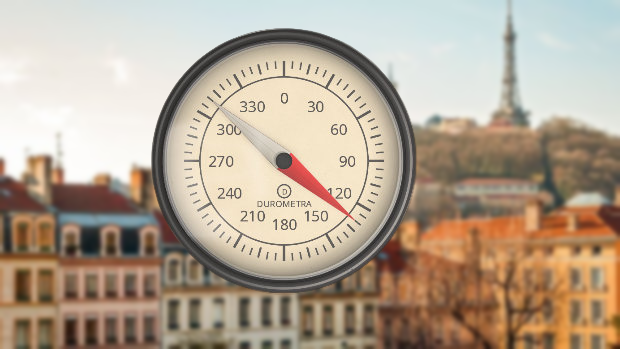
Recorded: 130 (°)
